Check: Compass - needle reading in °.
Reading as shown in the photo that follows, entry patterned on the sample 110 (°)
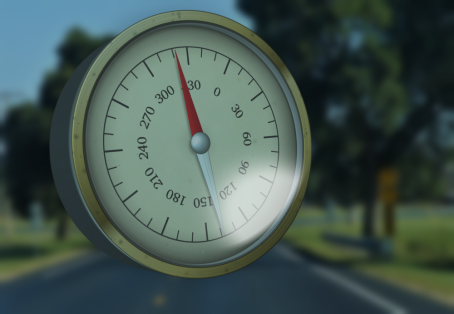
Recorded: 320 (°)
